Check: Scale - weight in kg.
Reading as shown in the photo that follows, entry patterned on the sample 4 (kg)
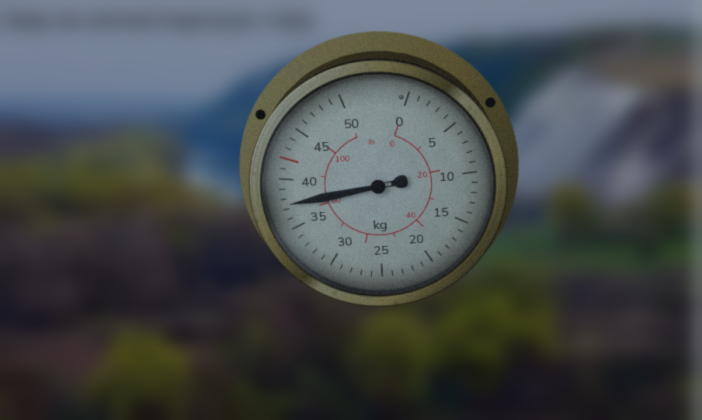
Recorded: 37.5 (kg)
